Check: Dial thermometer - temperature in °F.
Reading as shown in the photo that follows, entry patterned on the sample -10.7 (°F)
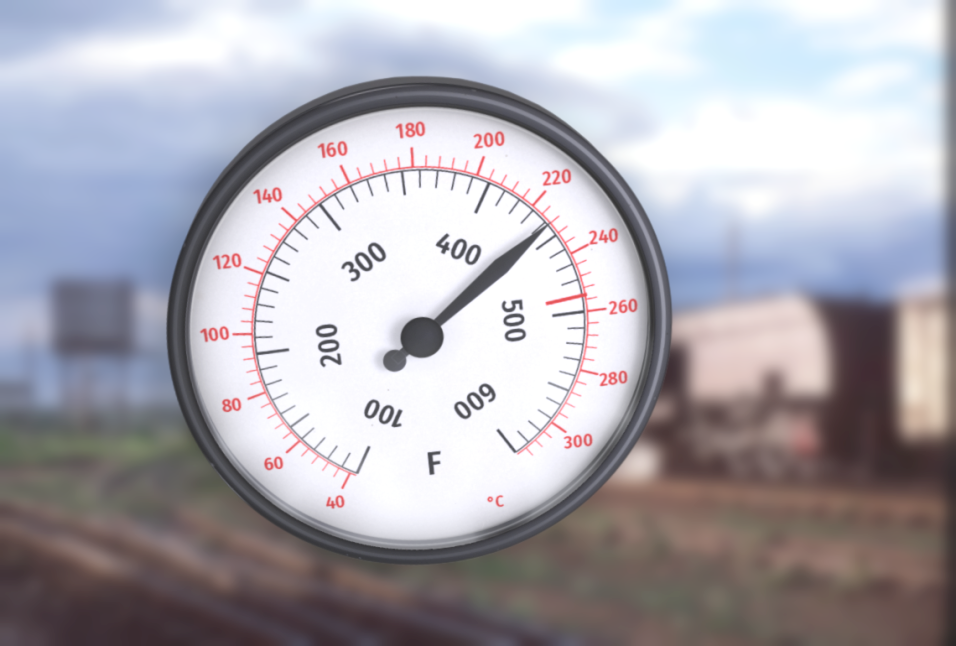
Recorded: 440 (°F)
